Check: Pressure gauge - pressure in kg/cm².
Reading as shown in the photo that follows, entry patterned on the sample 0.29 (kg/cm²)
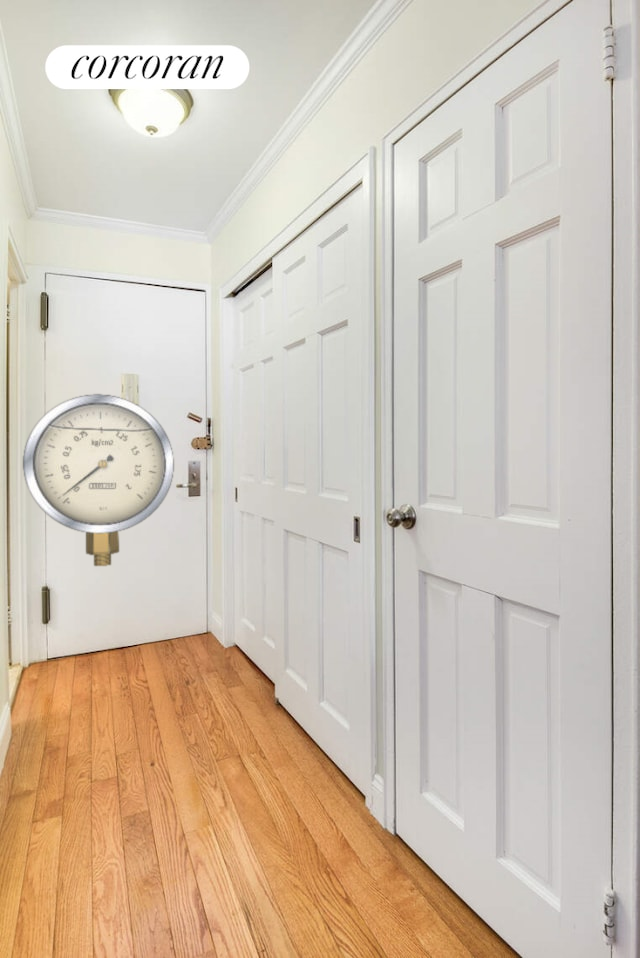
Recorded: 0.05 (kg/cm²)
